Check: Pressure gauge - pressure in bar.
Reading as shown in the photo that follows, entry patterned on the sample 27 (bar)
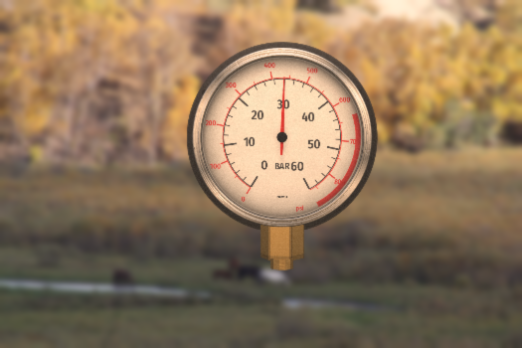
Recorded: 30 (bar)
